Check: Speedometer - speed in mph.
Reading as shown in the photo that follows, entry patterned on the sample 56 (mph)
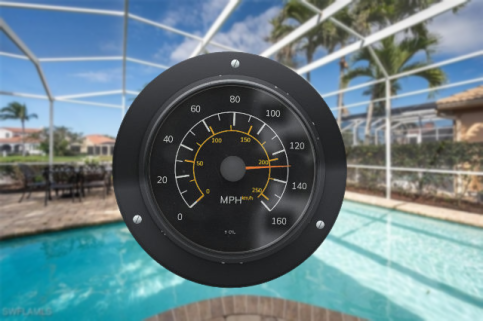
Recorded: 130 (mph)
